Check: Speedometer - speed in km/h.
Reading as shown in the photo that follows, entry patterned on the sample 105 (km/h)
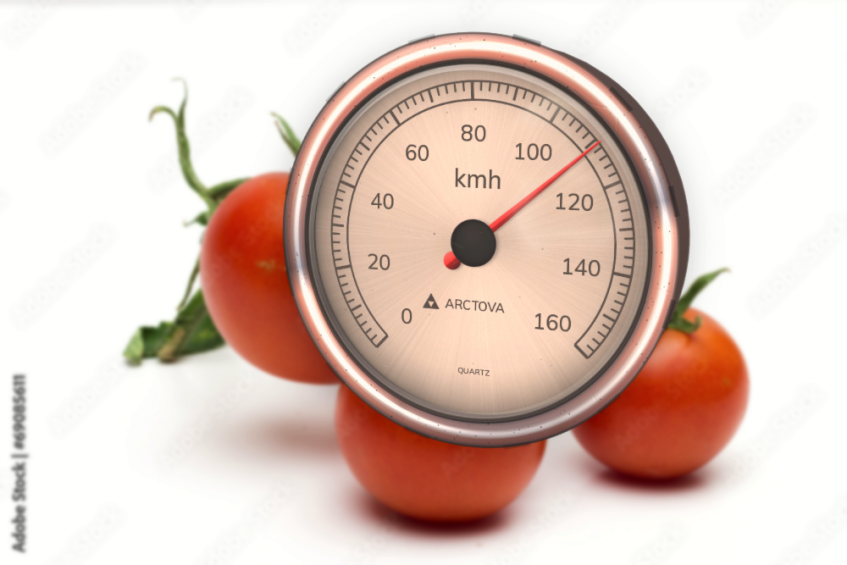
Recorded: 111 (km/h)
